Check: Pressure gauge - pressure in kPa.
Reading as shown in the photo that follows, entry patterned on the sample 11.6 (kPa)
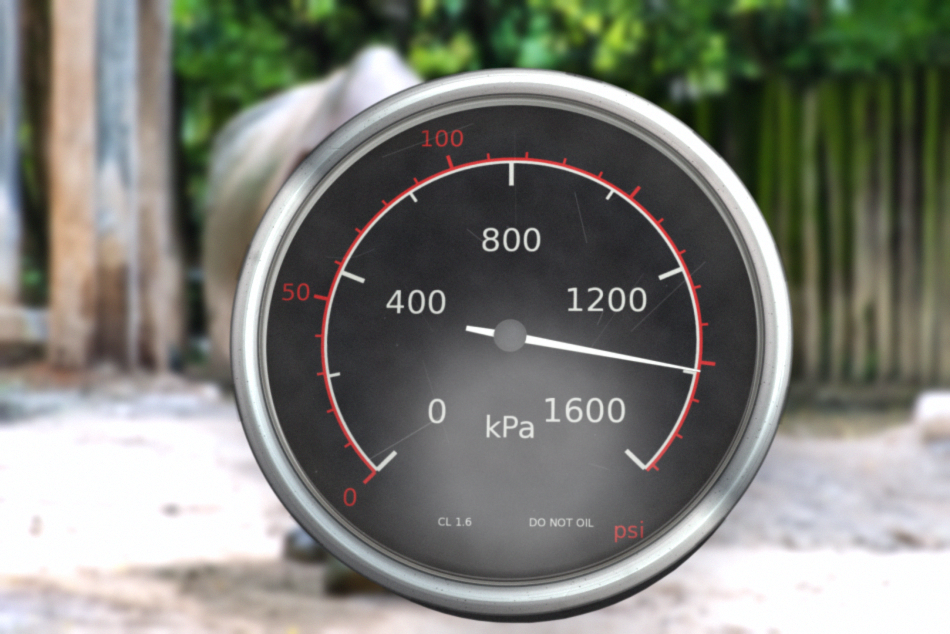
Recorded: 1400 (kPa)
